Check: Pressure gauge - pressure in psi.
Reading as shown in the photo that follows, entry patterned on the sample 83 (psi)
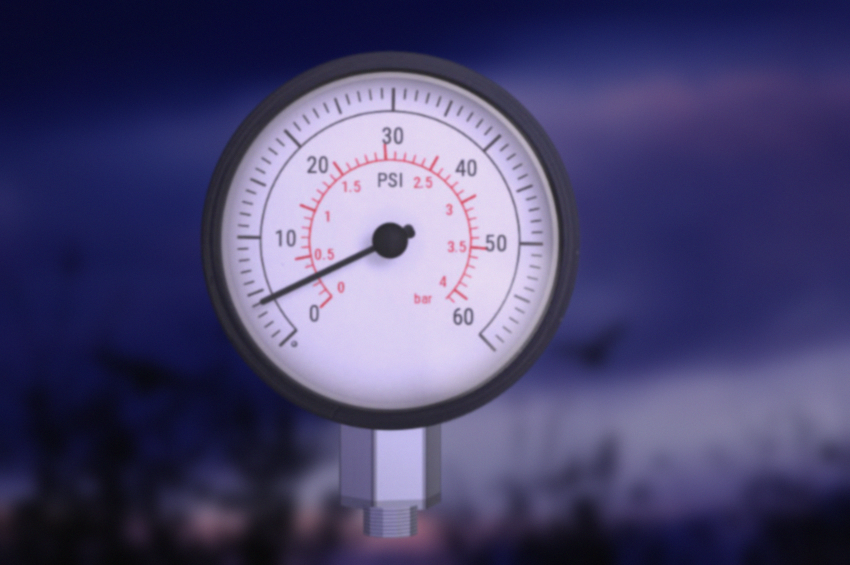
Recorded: 4 (psi)
